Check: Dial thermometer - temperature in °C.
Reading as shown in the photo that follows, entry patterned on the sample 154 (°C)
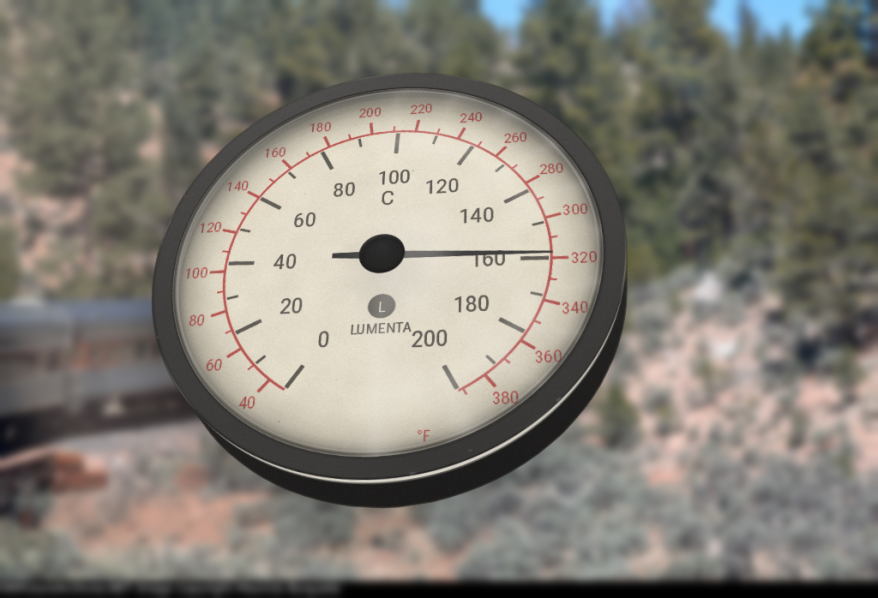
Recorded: 160 (°C)
